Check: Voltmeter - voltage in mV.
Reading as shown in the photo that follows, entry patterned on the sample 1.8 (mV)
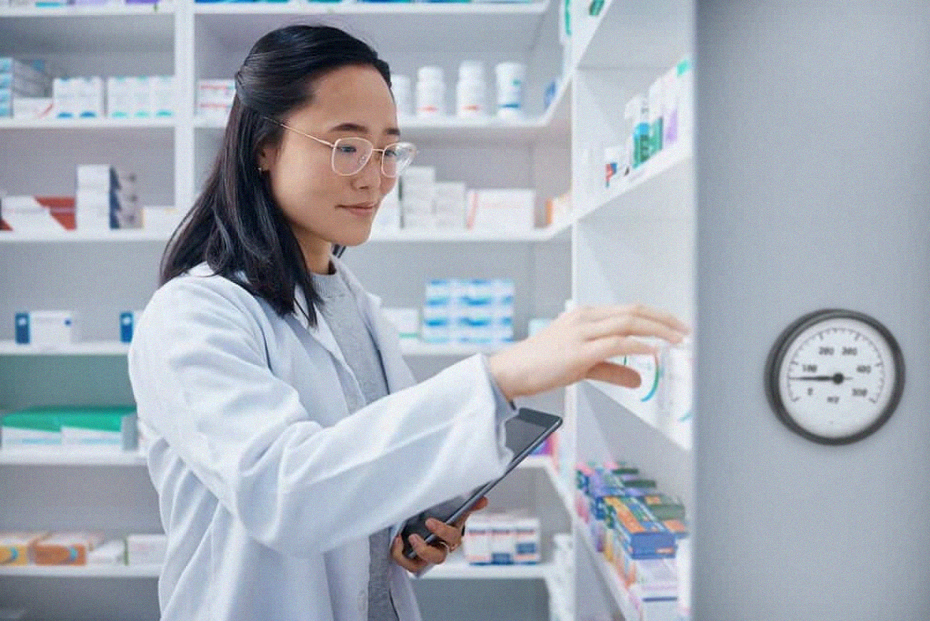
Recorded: 60 (mV)
